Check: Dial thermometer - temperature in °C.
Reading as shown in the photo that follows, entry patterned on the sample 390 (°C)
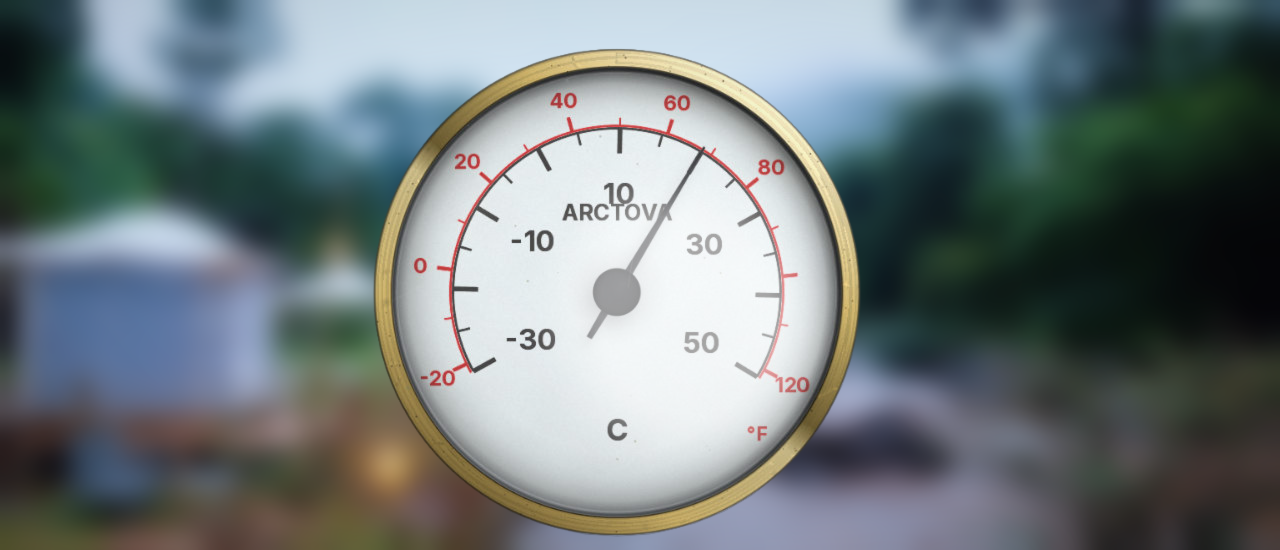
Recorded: 20 (°C)
